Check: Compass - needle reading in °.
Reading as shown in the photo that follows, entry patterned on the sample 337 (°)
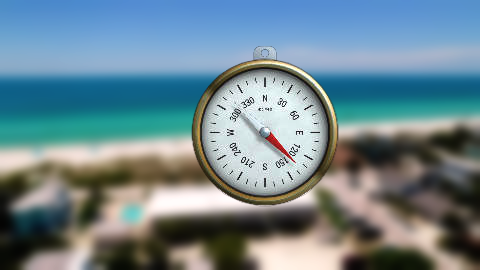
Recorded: 135 (°)
